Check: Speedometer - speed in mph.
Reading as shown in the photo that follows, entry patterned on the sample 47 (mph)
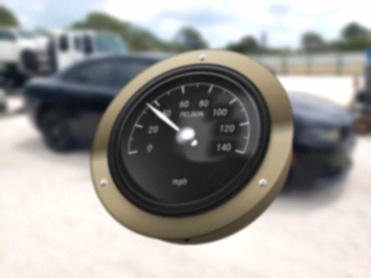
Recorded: 35 (mph)
